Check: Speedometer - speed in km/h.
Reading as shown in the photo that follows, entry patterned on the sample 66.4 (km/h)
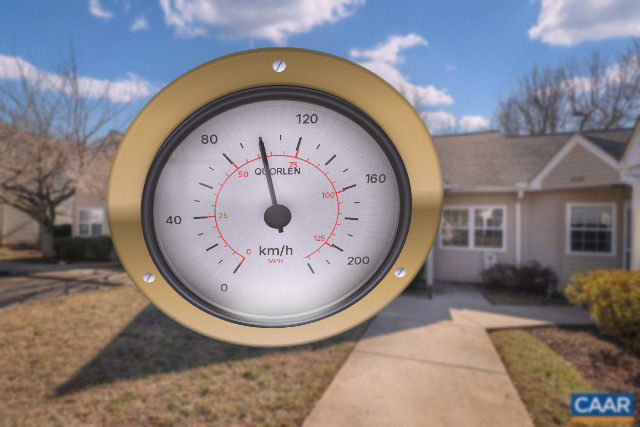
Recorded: 100 (km/h)
